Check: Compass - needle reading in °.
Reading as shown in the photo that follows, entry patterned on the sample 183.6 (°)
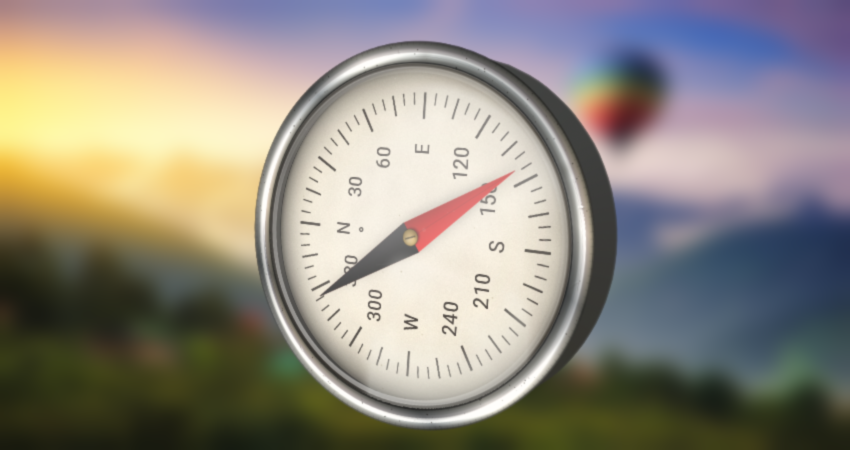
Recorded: 145 (°)
